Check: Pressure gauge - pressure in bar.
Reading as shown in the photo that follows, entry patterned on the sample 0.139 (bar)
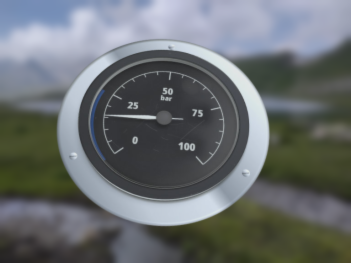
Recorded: 15 (bar)
